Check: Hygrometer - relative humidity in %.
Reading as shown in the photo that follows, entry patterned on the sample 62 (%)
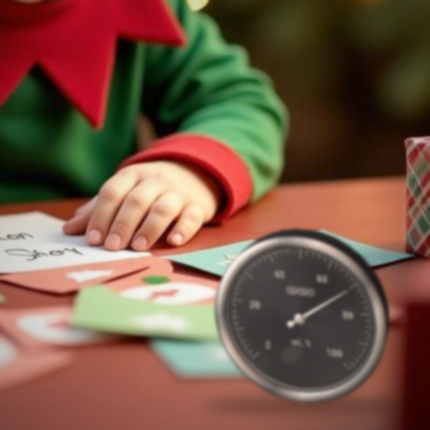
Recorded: 70 (%)
